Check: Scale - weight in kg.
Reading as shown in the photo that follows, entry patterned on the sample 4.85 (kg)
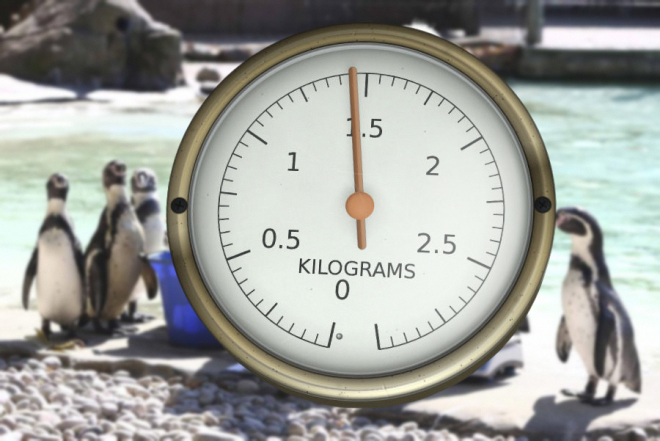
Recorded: 1.45 (kg)
